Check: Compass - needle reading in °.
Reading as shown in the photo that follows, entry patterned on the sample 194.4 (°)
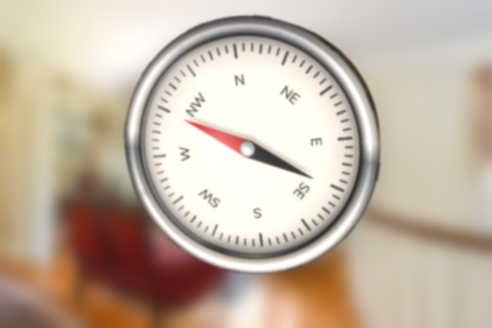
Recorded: 300 (°)
